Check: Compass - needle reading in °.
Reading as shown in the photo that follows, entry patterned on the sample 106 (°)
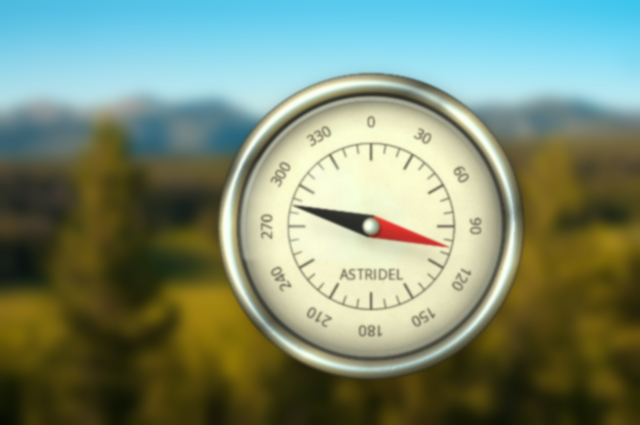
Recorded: 105 (°)
